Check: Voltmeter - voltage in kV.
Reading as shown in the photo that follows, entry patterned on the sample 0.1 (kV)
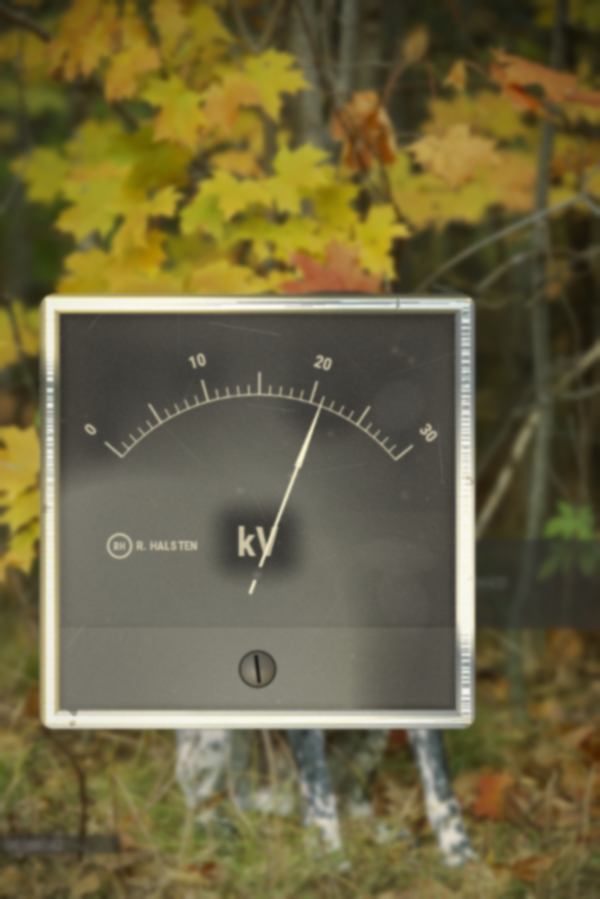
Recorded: 21 (kV)
